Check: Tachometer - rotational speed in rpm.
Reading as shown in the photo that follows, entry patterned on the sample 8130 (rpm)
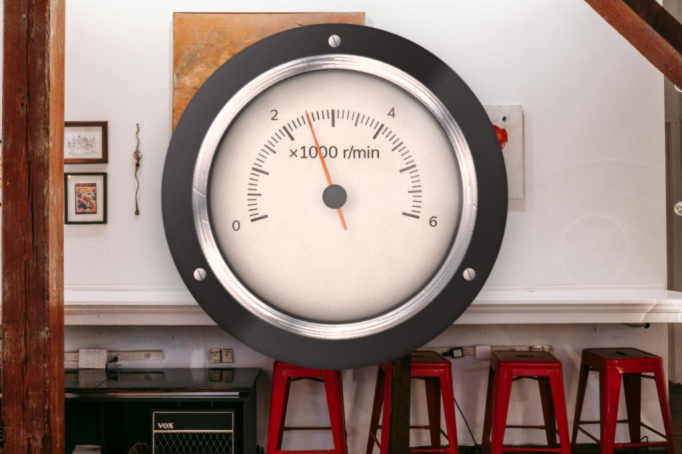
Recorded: 2500 (rpm)
